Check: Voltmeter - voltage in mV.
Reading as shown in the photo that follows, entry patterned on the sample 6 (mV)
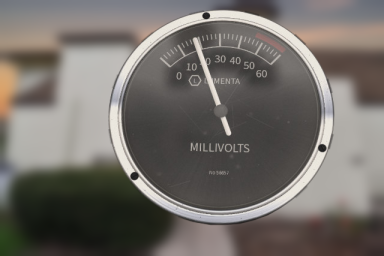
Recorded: 18 (mV)
